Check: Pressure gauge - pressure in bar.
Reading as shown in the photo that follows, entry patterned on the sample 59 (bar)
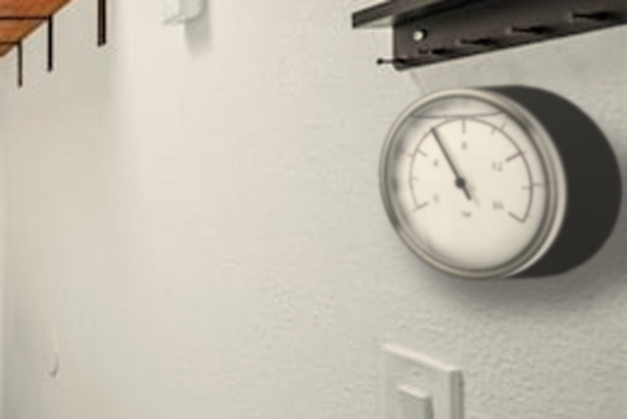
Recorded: 6 (bar)
